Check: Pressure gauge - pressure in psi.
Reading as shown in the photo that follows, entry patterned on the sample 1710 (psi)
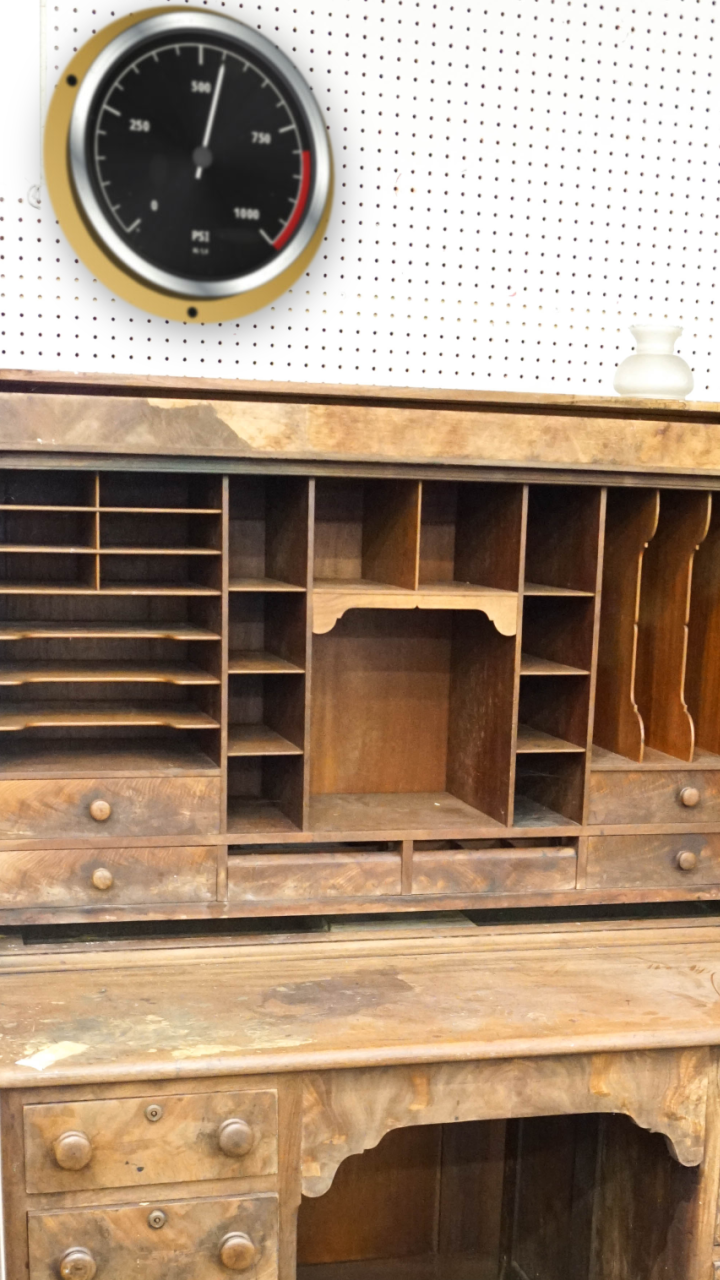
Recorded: 550 (psi)
